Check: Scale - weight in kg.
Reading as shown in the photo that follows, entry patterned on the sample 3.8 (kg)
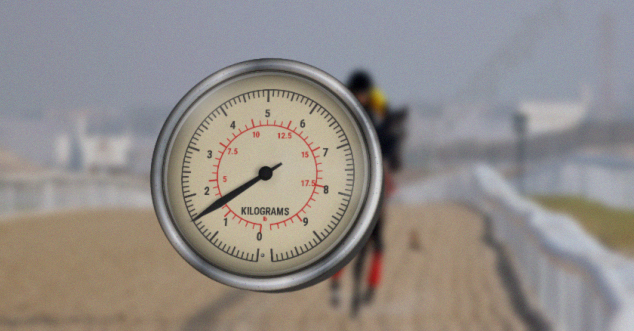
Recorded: 1.5 (kg)
